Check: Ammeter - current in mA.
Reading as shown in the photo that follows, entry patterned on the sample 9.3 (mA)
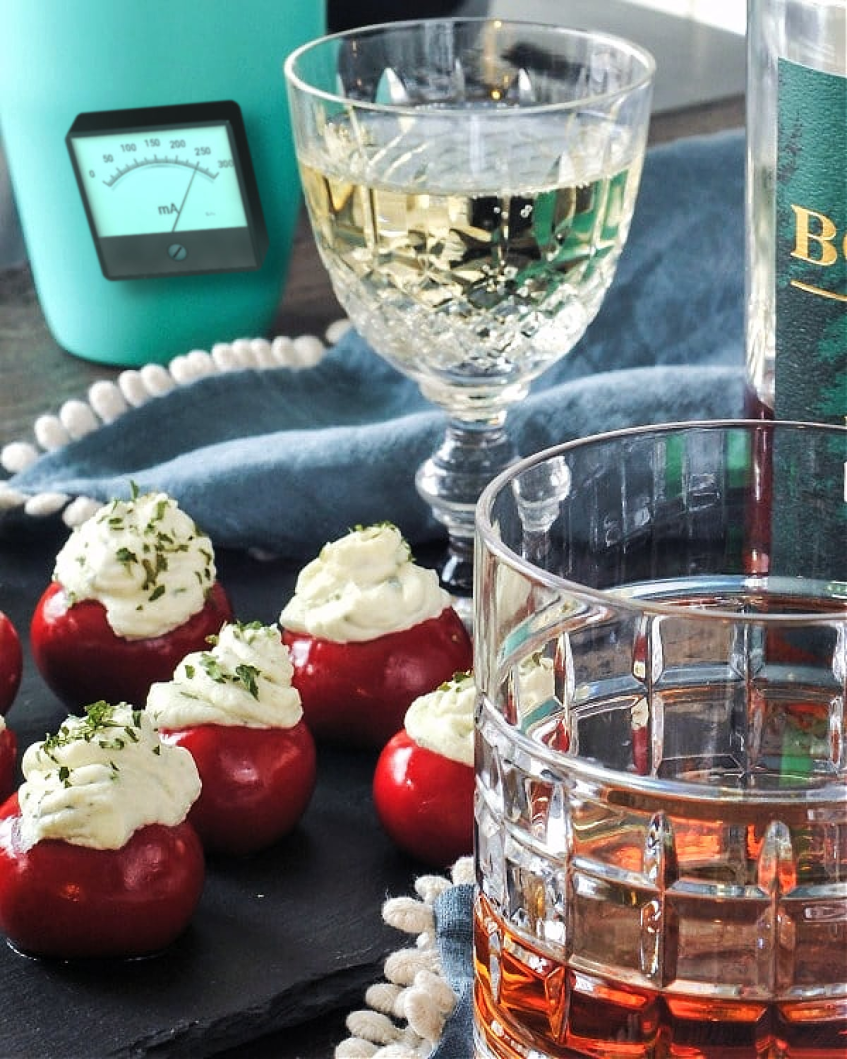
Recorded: 250 (mA)
